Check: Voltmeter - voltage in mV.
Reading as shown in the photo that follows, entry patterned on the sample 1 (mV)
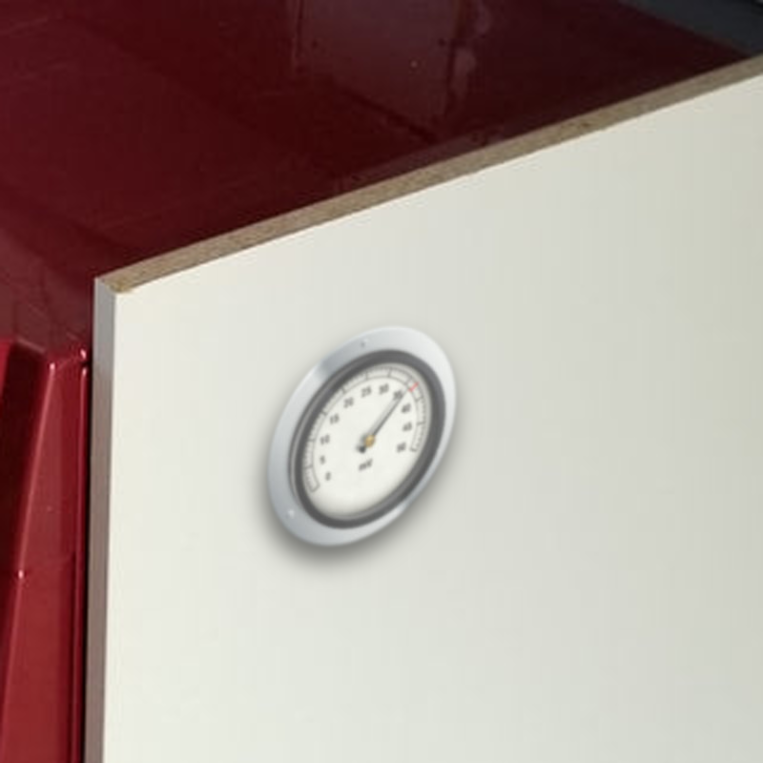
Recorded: 35 (mV)
